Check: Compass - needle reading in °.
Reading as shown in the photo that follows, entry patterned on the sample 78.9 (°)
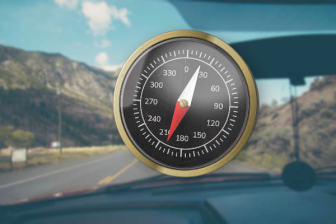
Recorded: 200 (°)
